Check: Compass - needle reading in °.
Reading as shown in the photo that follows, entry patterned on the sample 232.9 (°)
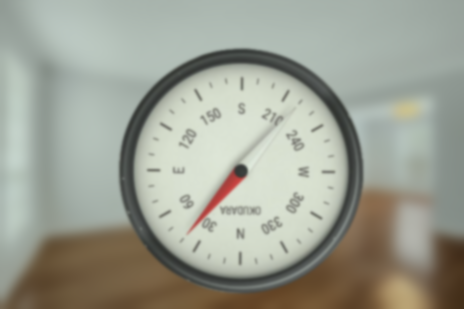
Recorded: 40 (°)
